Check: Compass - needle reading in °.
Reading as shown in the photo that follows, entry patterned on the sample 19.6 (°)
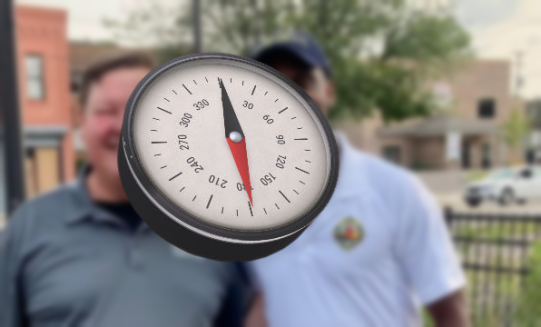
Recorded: 180 (°)
